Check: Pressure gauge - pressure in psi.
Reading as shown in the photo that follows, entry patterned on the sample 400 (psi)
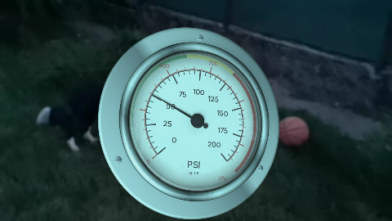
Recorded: 50 (psi)
